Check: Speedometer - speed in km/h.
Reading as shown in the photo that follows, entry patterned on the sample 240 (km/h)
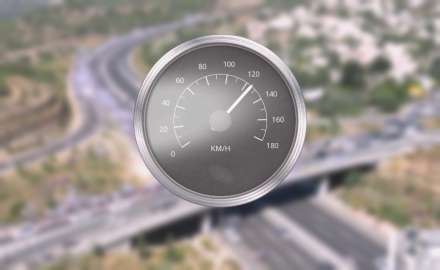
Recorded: 125 (km/h)
